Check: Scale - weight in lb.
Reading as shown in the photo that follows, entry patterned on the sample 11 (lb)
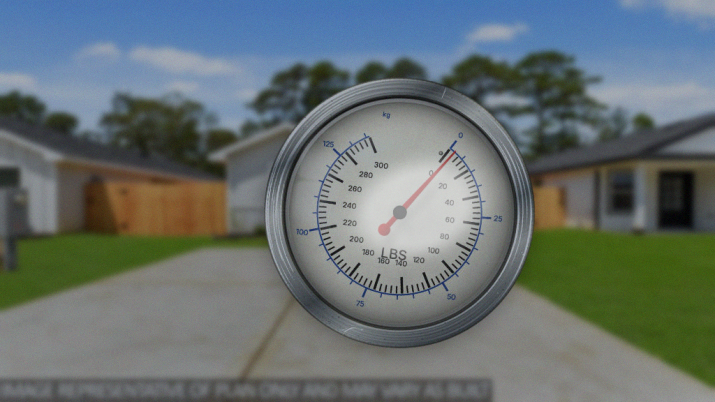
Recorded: 4 (lb)
